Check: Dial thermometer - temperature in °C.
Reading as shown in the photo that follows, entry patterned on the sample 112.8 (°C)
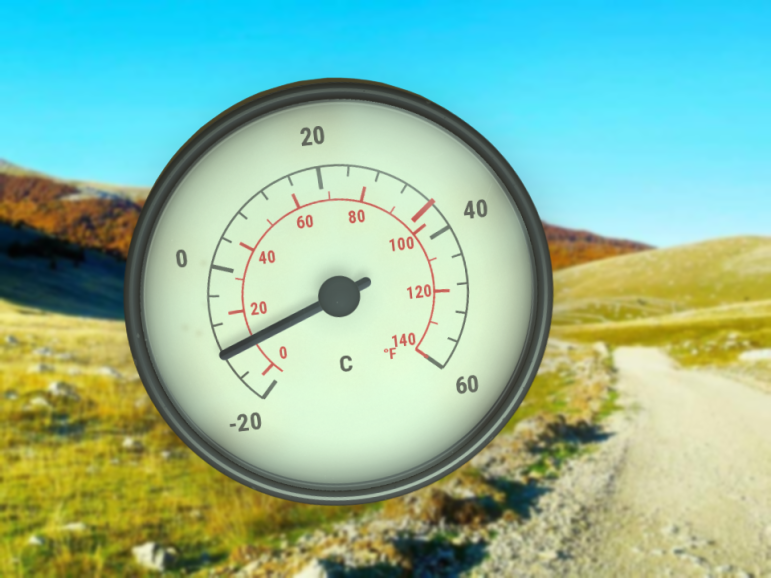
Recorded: -12 (°C)
